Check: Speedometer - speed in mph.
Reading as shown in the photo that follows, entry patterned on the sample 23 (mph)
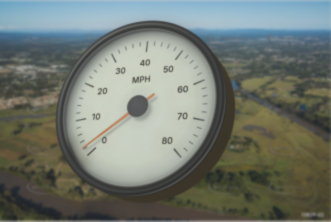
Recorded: 2 (mph)
